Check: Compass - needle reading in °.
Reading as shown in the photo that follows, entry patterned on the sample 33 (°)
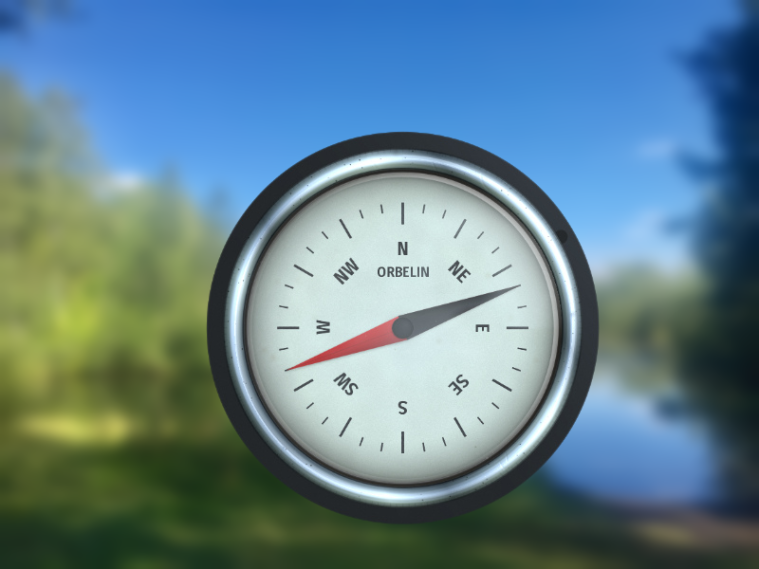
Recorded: 250 (°)
